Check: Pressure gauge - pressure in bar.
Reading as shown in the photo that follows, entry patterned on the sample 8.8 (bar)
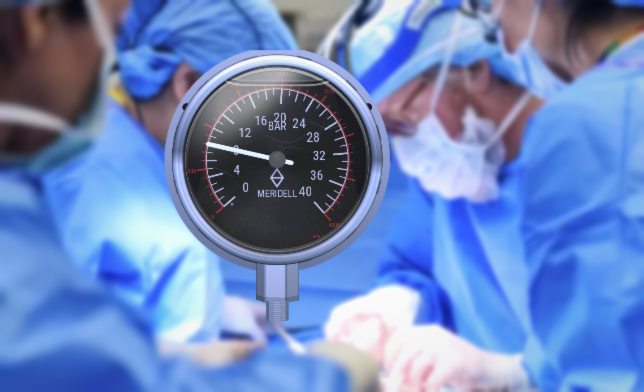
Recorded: 8 (bar)
